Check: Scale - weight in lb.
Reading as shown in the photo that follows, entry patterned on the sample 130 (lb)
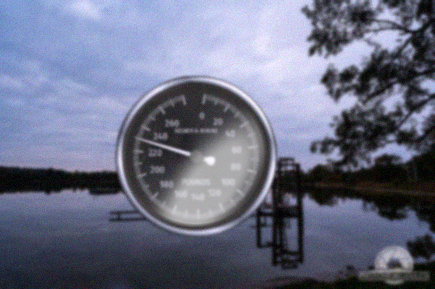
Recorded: 230 (lb)
